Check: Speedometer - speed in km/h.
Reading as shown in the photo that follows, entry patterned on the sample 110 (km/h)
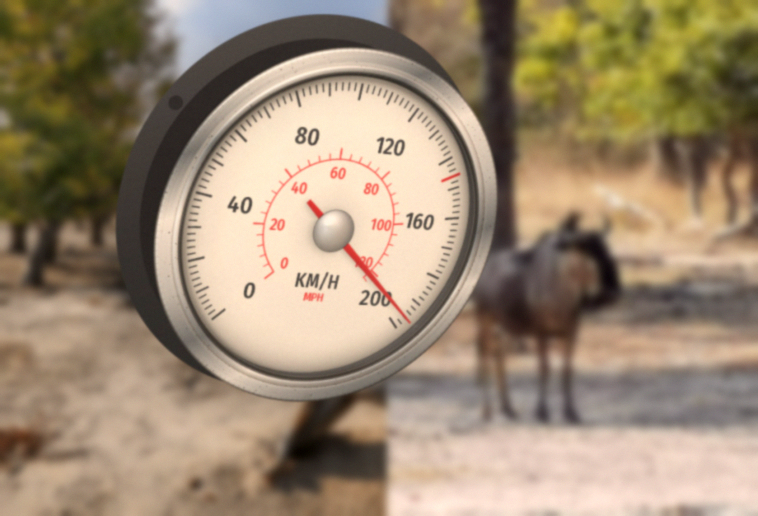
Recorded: 196 (km/h)
